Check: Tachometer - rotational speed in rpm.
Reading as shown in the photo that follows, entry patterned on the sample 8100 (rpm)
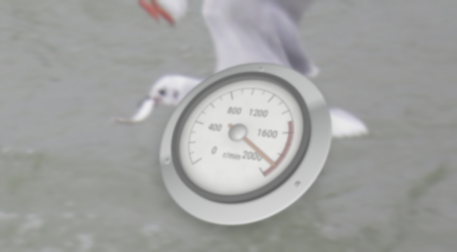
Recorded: 1900 (rpm)
